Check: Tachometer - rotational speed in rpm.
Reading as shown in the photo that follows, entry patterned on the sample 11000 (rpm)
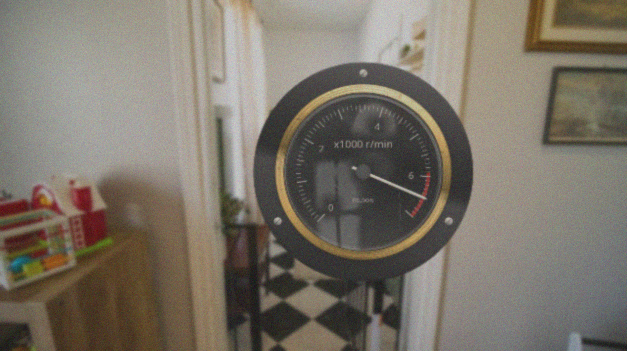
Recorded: 6500 (rpm)
